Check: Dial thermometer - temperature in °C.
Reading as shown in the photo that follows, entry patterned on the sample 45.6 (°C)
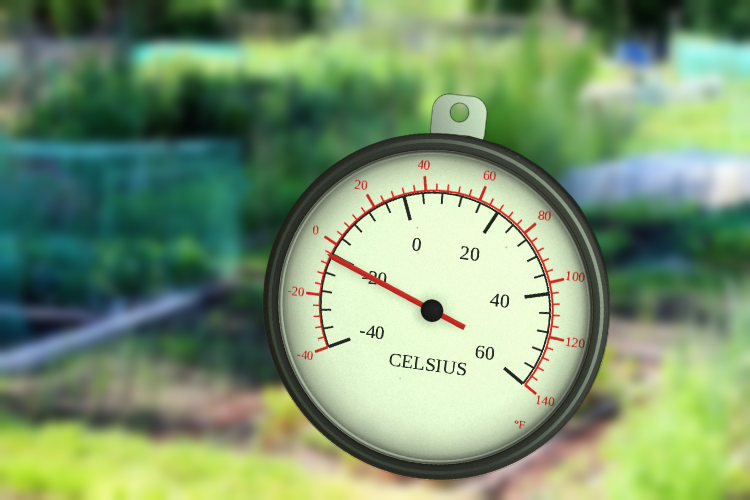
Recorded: -20 (°C)
